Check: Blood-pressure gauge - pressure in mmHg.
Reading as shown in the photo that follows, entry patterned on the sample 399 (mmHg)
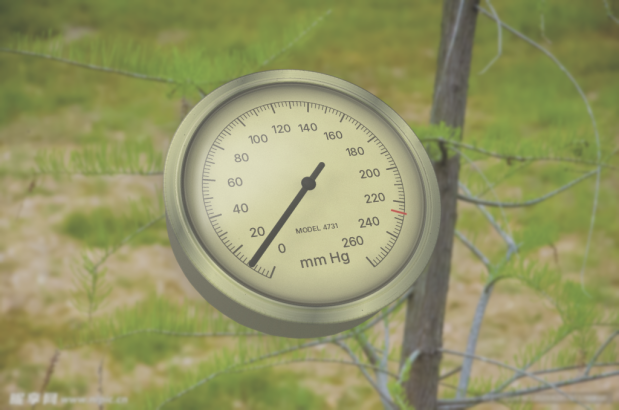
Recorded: 10 (mmHg)
